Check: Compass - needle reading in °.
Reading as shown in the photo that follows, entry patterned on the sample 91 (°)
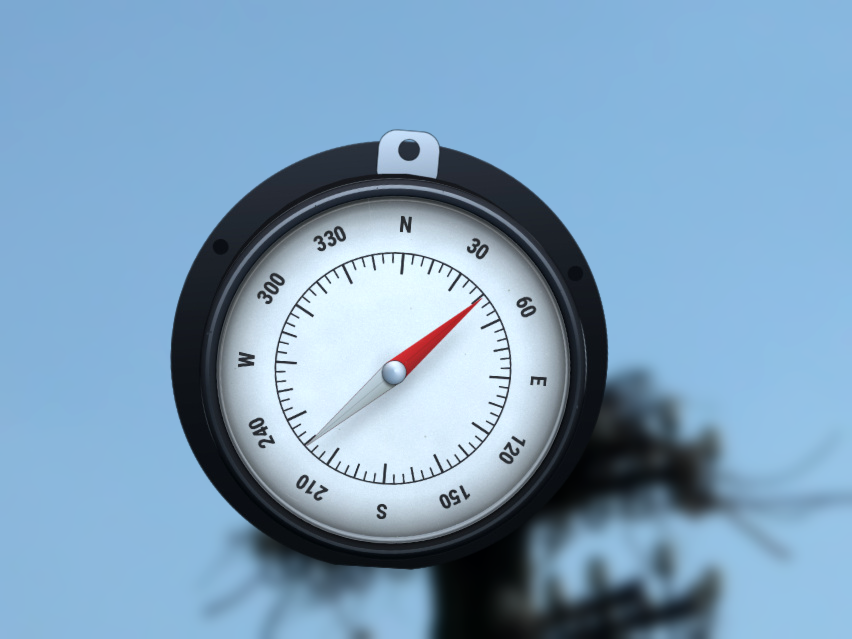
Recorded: 45 (°)
